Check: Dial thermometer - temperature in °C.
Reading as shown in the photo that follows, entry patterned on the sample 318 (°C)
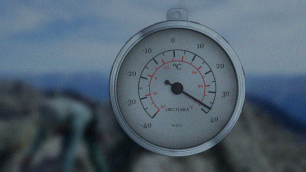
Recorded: 37.5 (°C)
